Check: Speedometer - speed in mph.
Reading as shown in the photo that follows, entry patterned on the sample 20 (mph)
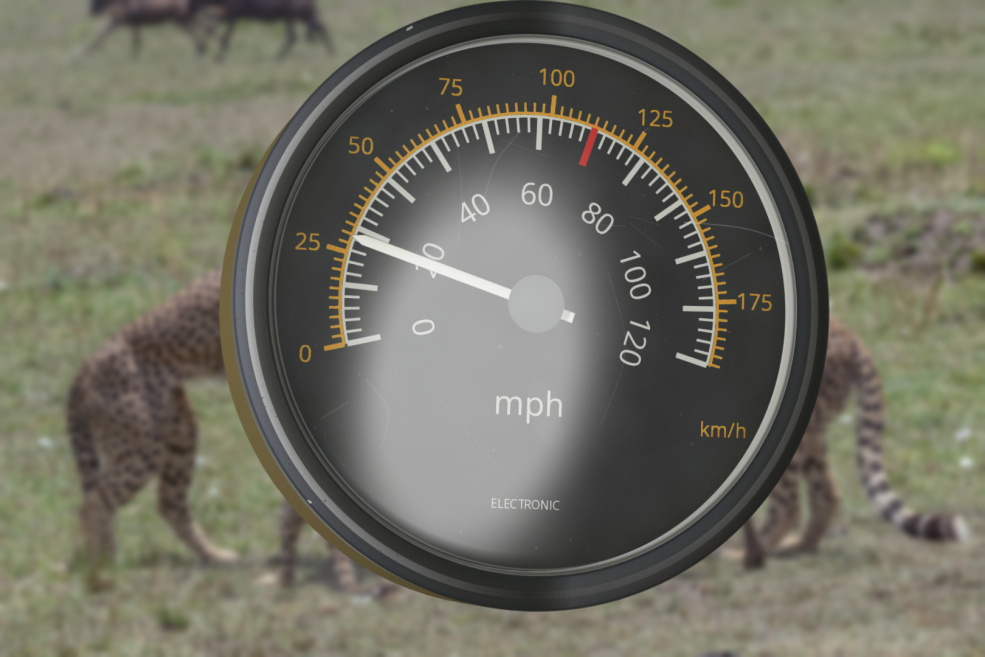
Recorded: 18 (mph)
